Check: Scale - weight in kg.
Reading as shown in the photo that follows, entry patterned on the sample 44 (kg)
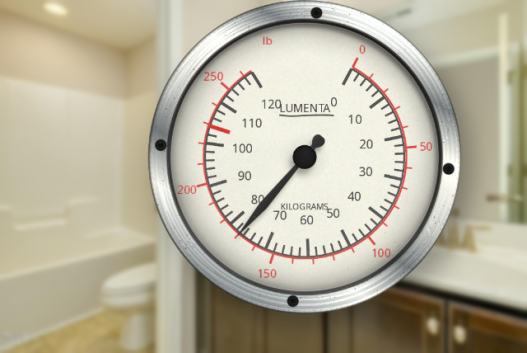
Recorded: 77 (kg)
